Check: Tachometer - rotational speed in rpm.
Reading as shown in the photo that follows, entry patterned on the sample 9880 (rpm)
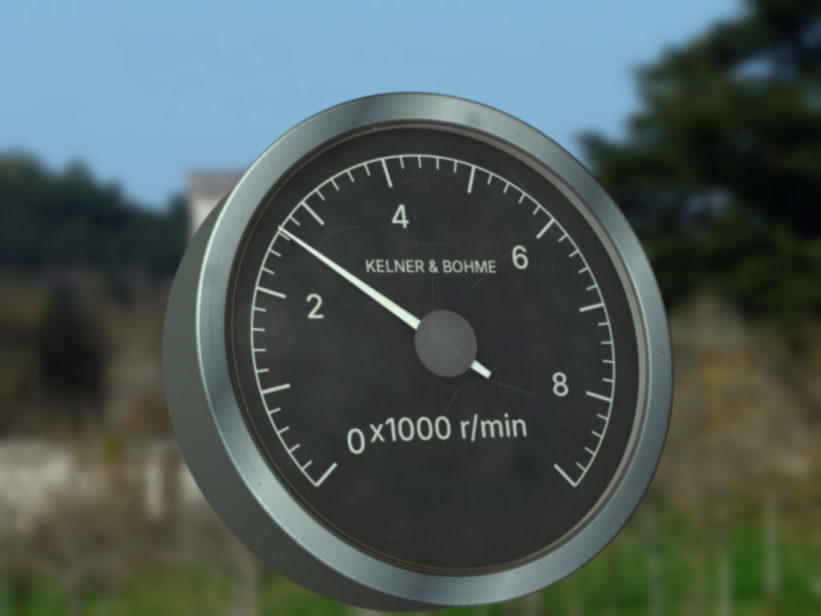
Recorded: 2600 (rpm)
